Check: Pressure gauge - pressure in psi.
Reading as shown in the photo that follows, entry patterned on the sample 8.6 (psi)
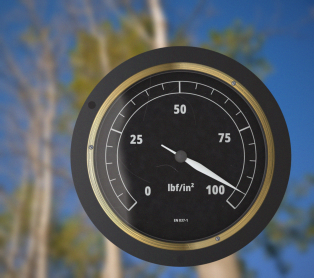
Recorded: 95 (psi)
